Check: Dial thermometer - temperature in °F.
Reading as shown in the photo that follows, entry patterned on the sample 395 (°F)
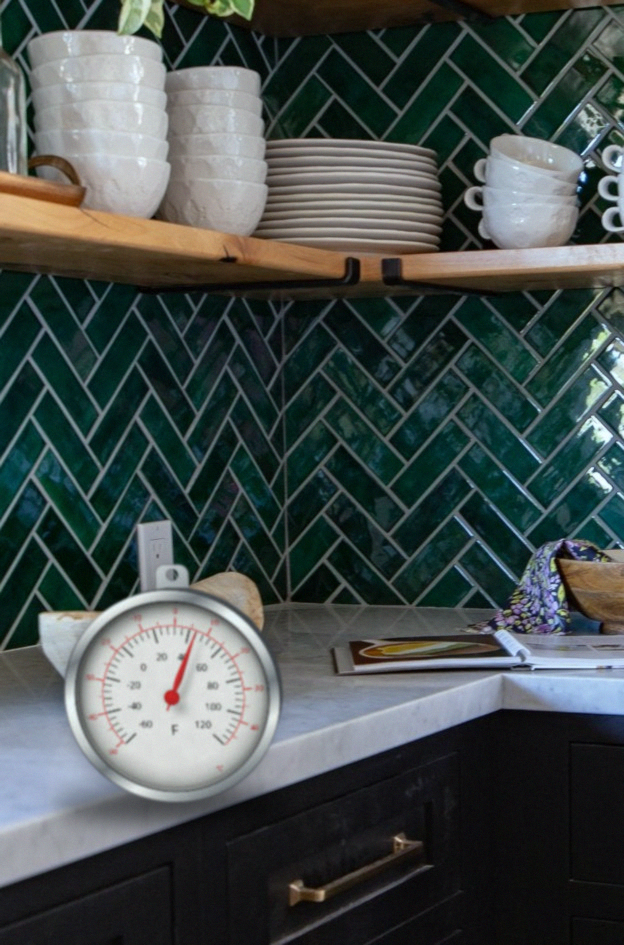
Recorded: 44 (°F)
